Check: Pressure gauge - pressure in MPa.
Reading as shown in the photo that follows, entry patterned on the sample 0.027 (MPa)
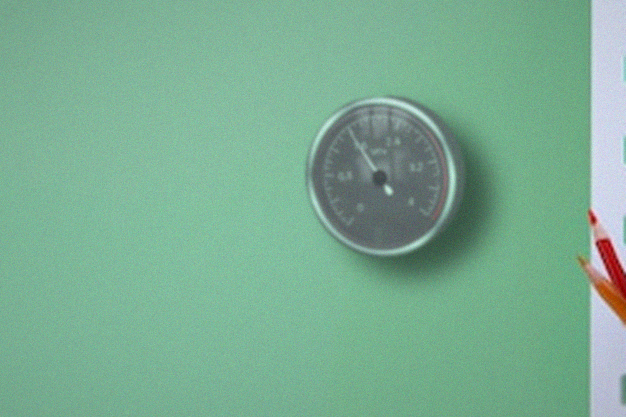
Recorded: 1.6 (MPa)
